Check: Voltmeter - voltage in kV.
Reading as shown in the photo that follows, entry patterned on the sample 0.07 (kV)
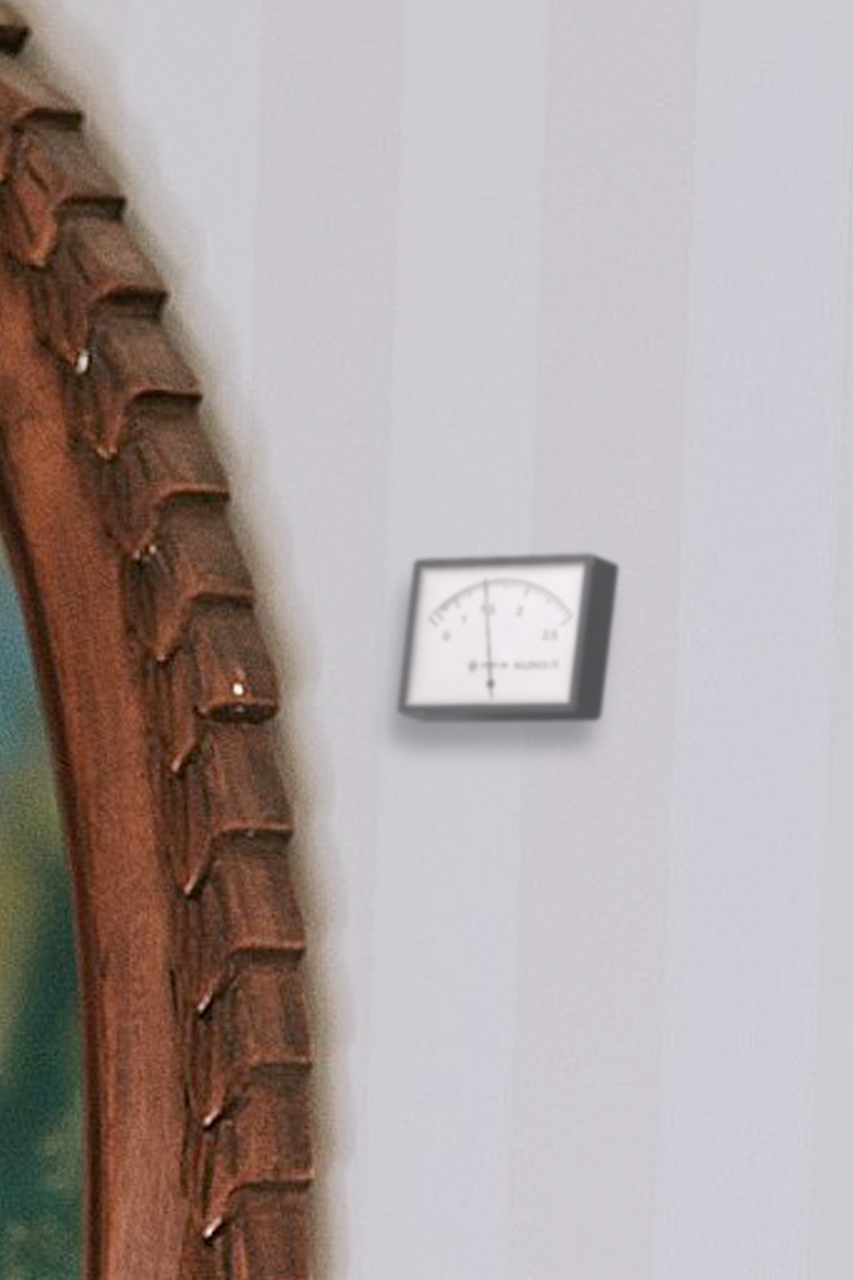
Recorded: 1.5 (kV)
